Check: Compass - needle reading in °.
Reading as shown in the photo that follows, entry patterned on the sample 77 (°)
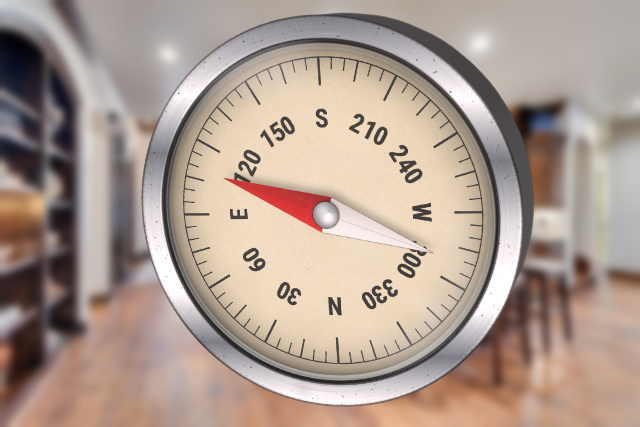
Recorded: 110 (°)
